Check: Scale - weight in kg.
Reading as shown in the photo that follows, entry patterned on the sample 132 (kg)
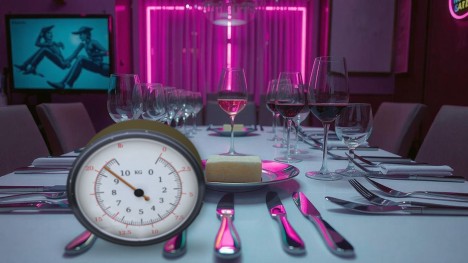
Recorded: 9.5 (kg)
